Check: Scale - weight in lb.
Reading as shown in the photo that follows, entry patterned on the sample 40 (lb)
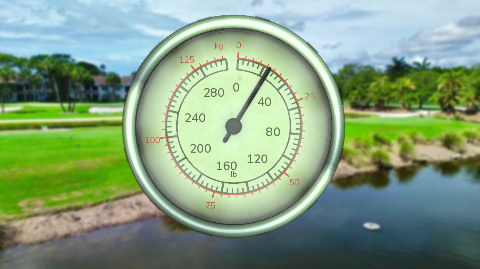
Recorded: 24 (lb)
